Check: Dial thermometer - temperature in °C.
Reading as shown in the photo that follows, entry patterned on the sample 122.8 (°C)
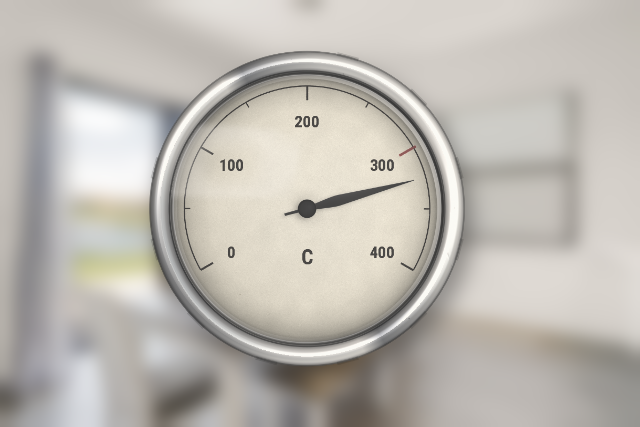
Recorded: 325 (°C)
